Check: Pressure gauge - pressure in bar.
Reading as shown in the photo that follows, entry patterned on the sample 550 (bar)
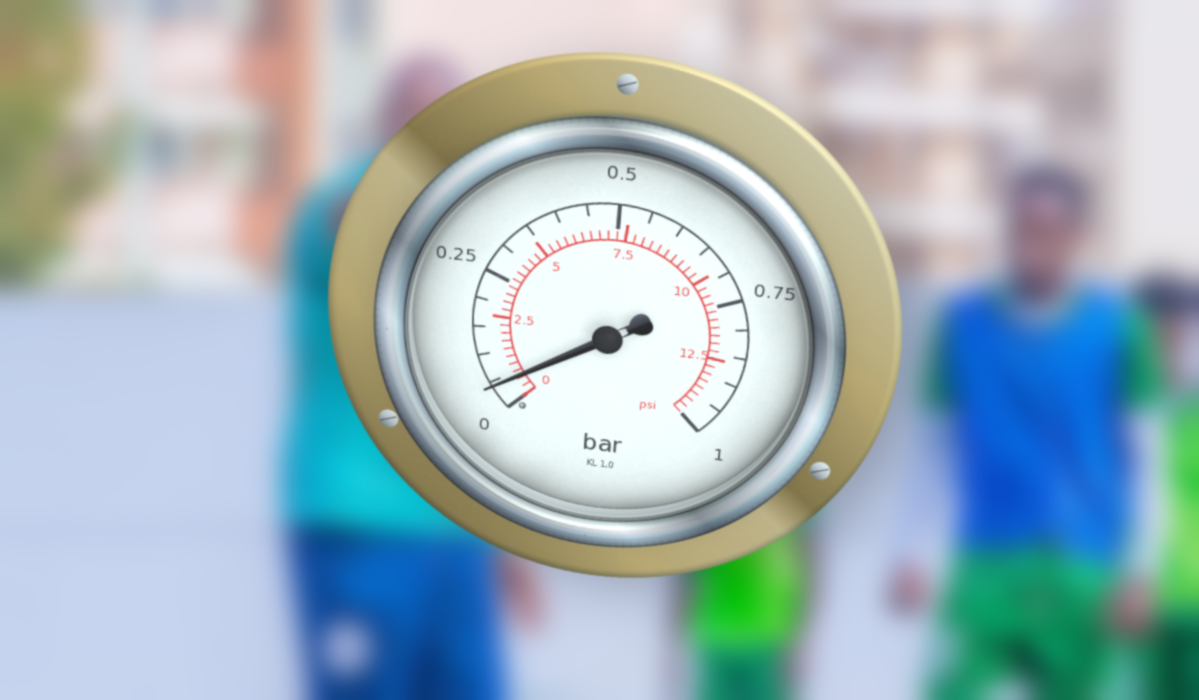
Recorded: 0.05 (bar)
